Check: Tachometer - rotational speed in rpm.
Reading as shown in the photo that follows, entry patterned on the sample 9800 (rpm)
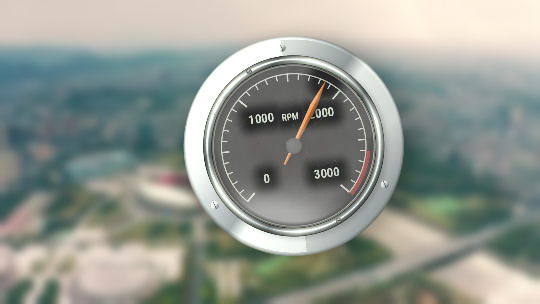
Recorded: 1850 (rpm)
